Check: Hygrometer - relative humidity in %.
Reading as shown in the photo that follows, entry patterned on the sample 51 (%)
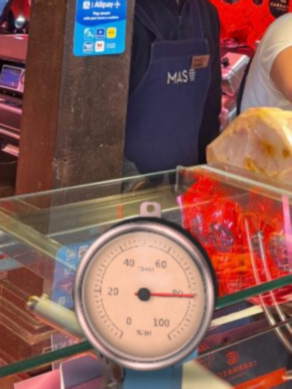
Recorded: 80 (%)
